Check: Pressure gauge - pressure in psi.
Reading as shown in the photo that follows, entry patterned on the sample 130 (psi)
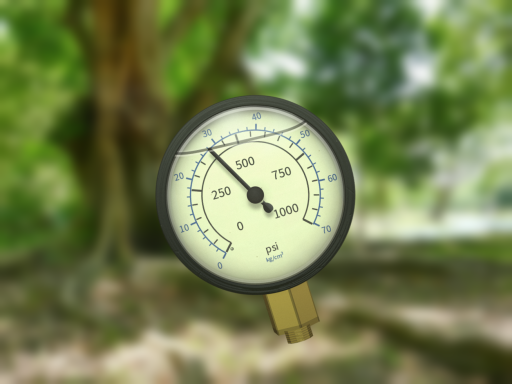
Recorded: 400 (psi)
